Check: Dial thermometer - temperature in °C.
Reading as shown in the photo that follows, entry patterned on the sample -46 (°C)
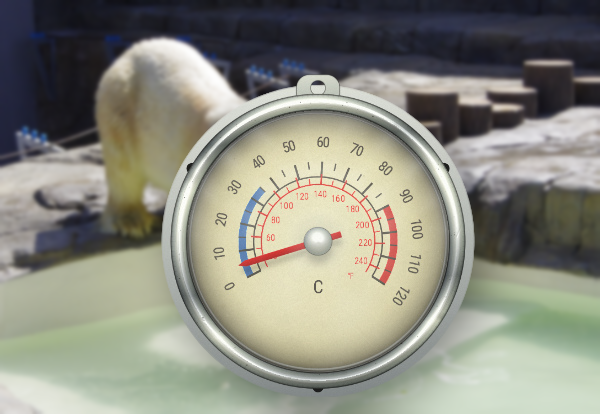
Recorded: 5 (°C)
